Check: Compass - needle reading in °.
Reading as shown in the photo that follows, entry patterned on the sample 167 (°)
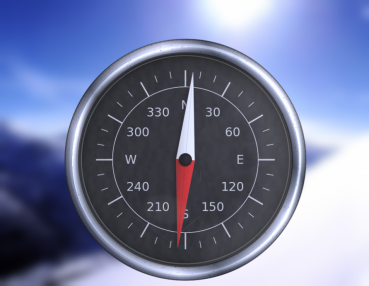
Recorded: 185 (°)
